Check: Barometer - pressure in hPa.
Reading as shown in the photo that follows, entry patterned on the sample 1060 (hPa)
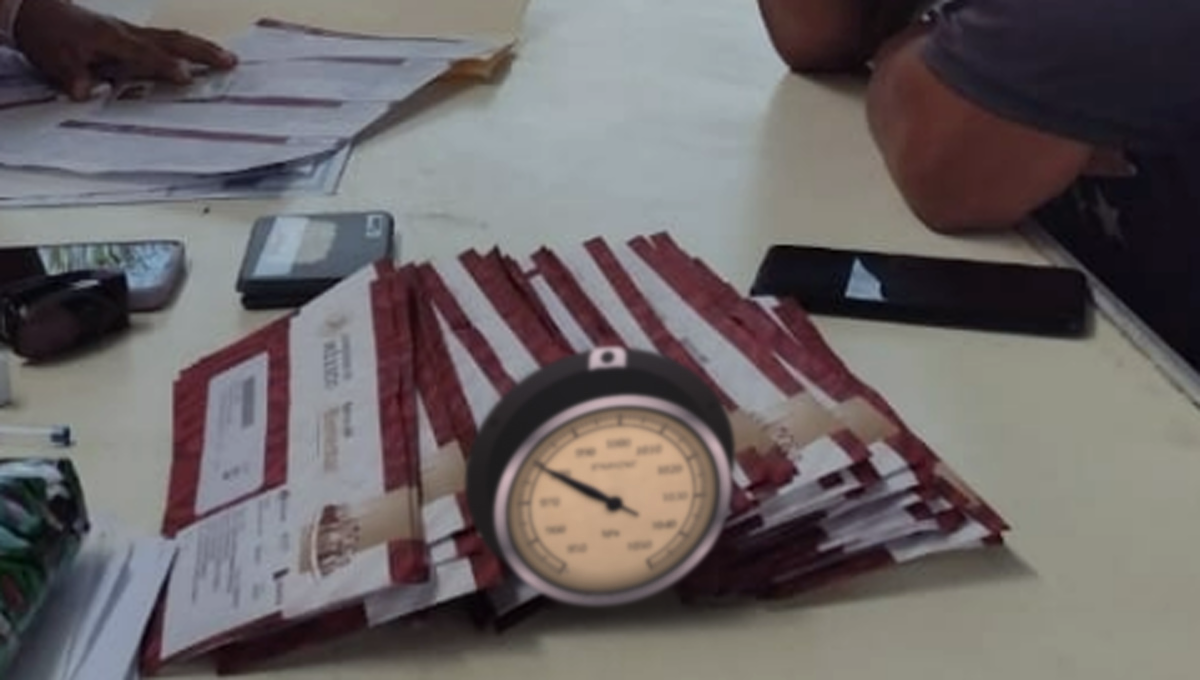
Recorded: 980 (hPa)
